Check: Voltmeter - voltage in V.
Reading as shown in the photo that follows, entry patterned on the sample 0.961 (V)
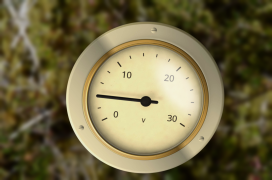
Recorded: 4 (V)
